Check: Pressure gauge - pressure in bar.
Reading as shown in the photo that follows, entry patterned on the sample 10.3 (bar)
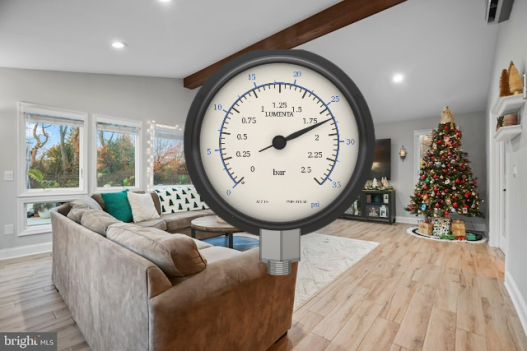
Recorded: 1.85 (bar)
